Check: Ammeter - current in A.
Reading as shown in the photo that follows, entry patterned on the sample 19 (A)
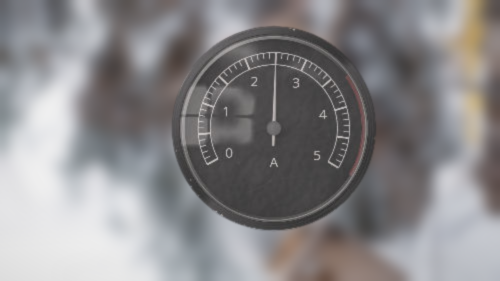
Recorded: 2.5 (A)
